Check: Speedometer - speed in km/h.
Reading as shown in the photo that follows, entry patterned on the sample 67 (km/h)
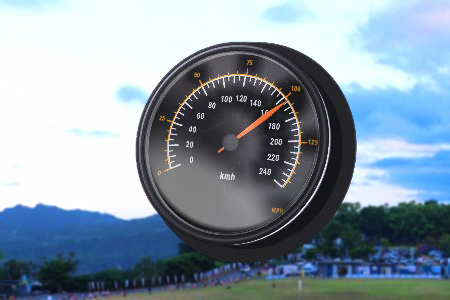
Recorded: 165 (km/h)
